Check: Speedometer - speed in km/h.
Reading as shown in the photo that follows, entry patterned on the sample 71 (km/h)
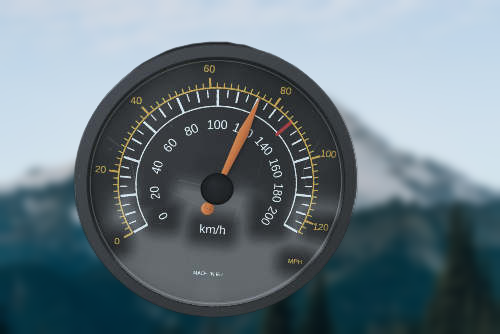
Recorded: 120 (km/h)
